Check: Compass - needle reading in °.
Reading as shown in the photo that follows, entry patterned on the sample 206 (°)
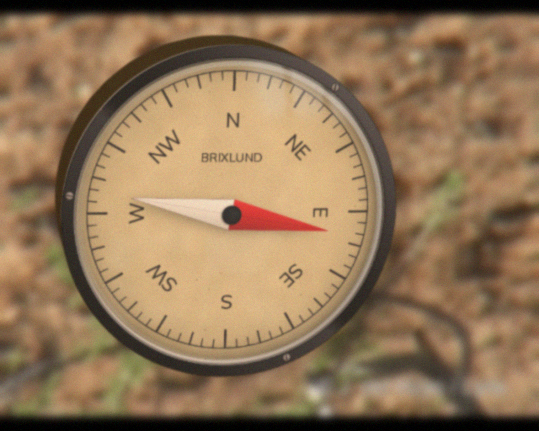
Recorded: 100 (°)
